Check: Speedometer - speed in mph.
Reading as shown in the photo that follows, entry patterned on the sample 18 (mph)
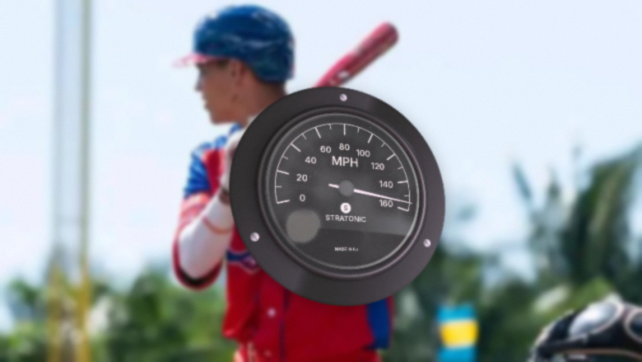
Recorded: 155 (mph)
